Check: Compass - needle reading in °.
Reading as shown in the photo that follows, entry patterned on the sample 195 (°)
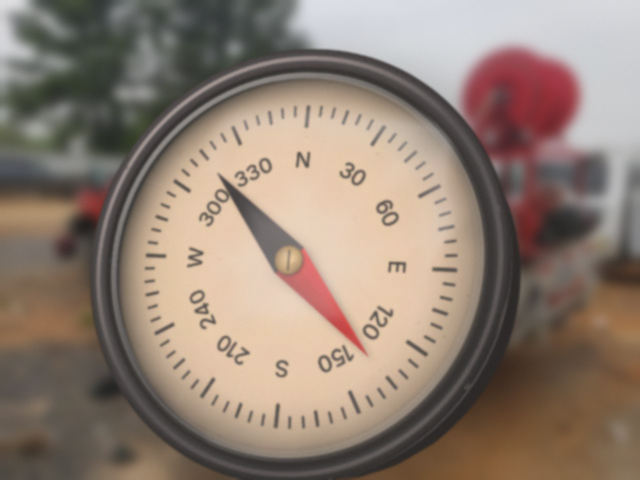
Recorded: 135 (°)
